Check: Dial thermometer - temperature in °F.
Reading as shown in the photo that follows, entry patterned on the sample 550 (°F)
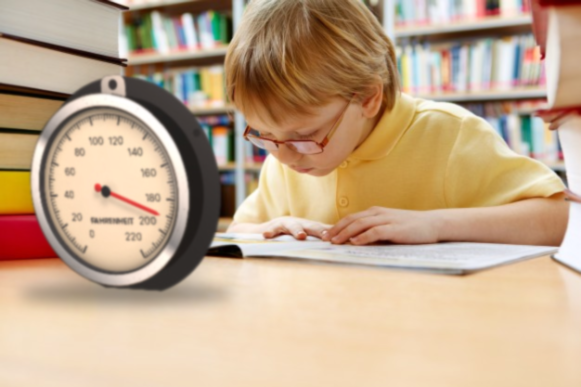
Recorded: 190 (°F)
